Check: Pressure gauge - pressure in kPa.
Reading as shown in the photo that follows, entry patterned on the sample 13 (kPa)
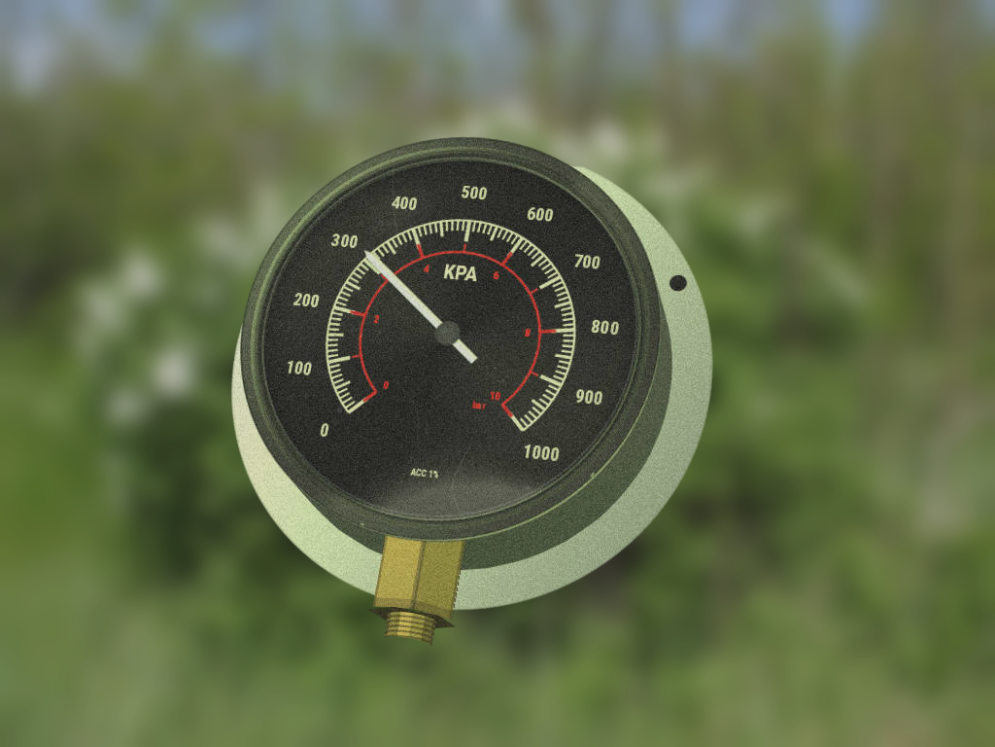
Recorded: 310 (kPa)
